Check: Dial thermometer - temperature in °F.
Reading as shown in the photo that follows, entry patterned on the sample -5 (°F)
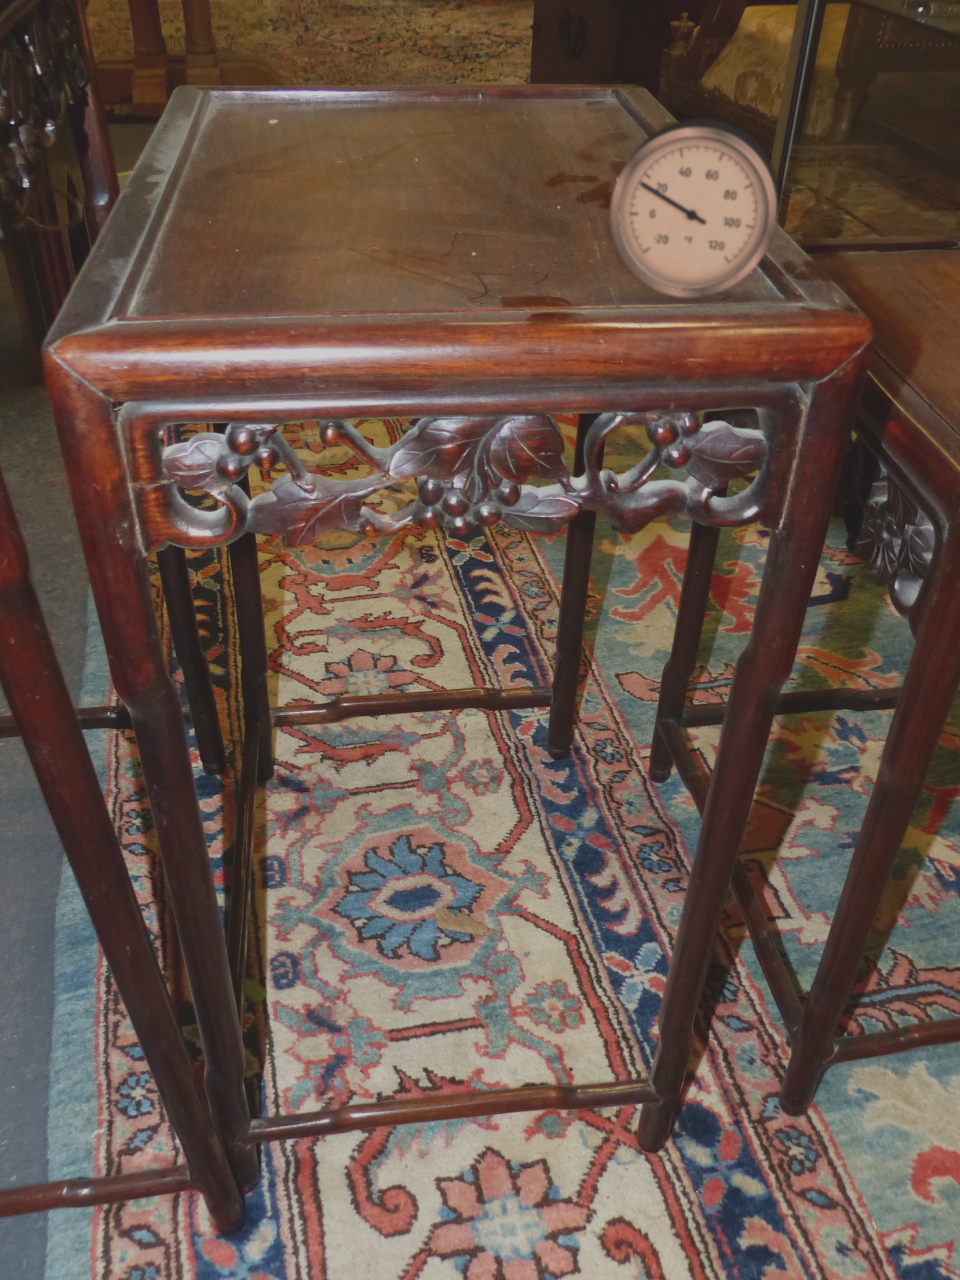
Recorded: 16 (°F)
